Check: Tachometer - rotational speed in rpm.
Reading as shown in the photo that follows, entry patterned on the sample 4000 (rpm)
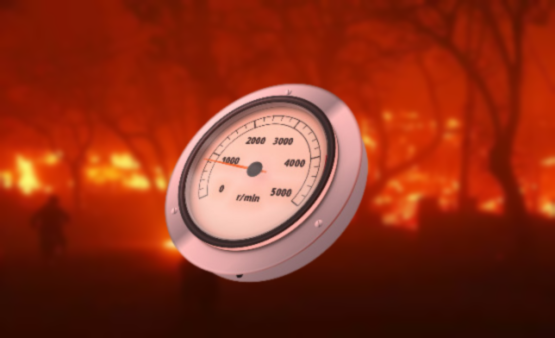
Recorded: 800 (rpm)
